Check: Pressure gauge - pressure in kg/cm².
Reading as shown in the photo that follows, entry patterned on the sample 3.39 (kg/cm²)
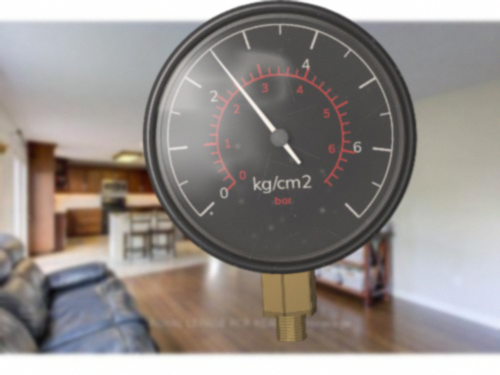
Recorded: 2.5 (kg/cm²)
